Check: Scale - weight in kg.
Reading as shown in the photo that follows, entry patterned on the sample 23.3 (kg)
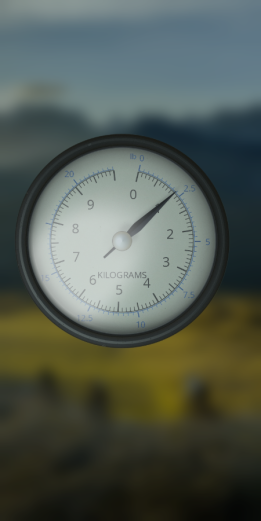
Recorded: 1 (kg)
